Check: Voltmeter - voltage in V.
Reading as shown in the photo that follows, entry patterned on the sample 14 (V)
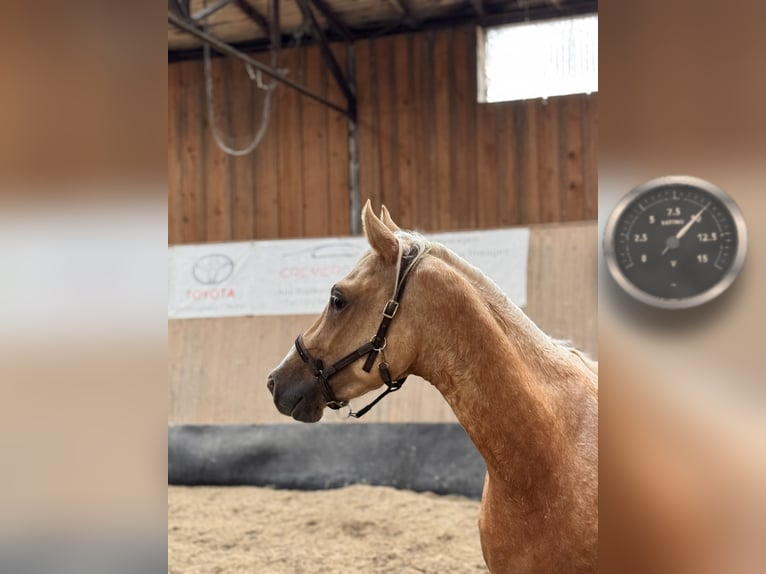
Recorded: 10 (V)
